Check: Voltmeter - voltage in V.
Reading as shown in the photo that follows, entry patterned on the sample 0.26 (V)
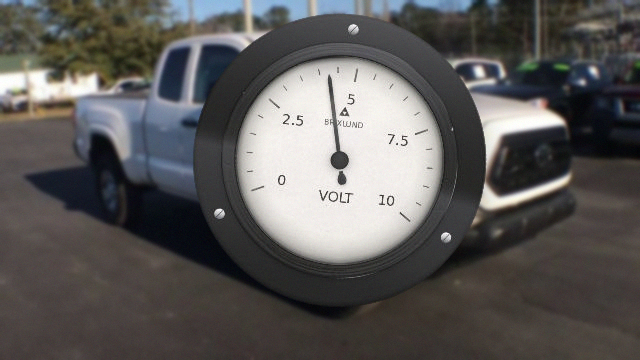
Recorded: 4.25 (V)
